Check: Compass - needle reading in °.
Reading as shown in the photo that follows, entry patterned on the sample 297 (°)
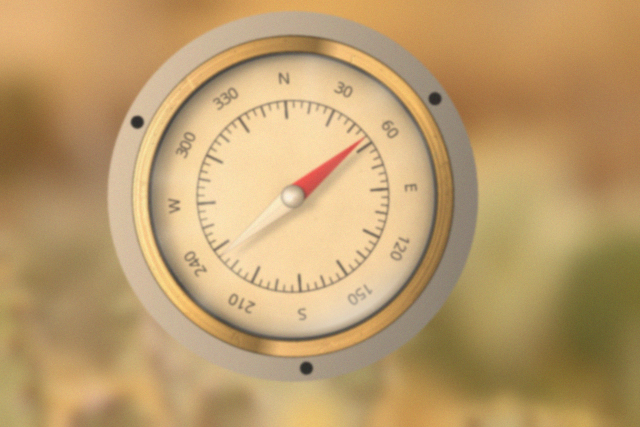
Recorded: 55 (°)
